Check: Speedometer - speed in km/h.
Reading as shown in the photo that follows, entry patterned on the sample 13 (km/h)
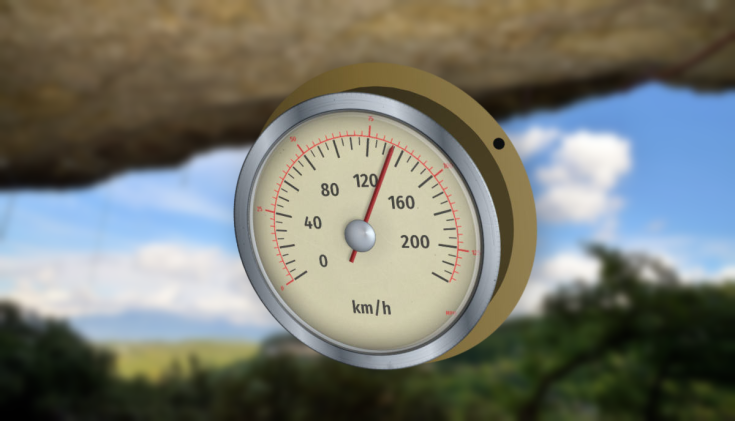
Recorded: 135 (km/h)
